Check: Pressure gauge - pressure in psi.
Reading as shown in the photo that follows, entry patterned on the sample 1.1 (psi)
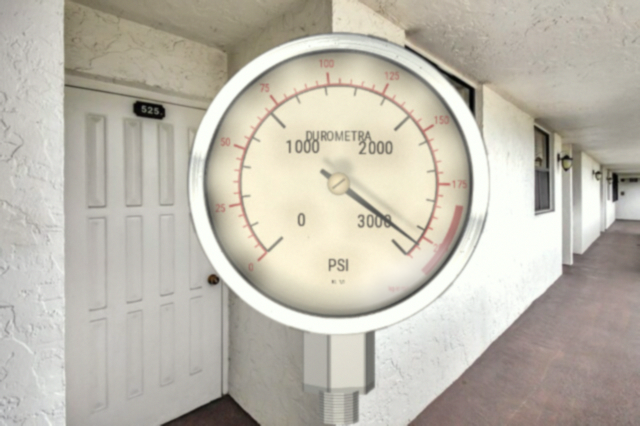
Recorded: 2900 (psi)
